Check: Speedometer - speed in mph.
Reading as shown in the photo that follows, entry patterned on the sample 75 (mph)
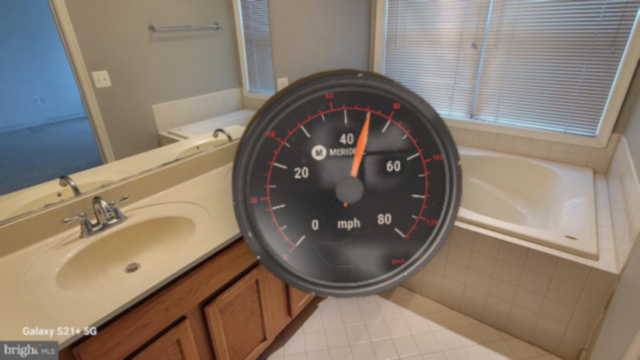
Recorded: 45 (mph)
